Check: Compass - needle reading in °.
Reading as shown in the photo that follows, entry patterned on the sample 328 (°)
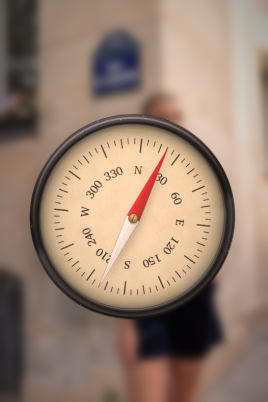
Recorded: 20 (°)
